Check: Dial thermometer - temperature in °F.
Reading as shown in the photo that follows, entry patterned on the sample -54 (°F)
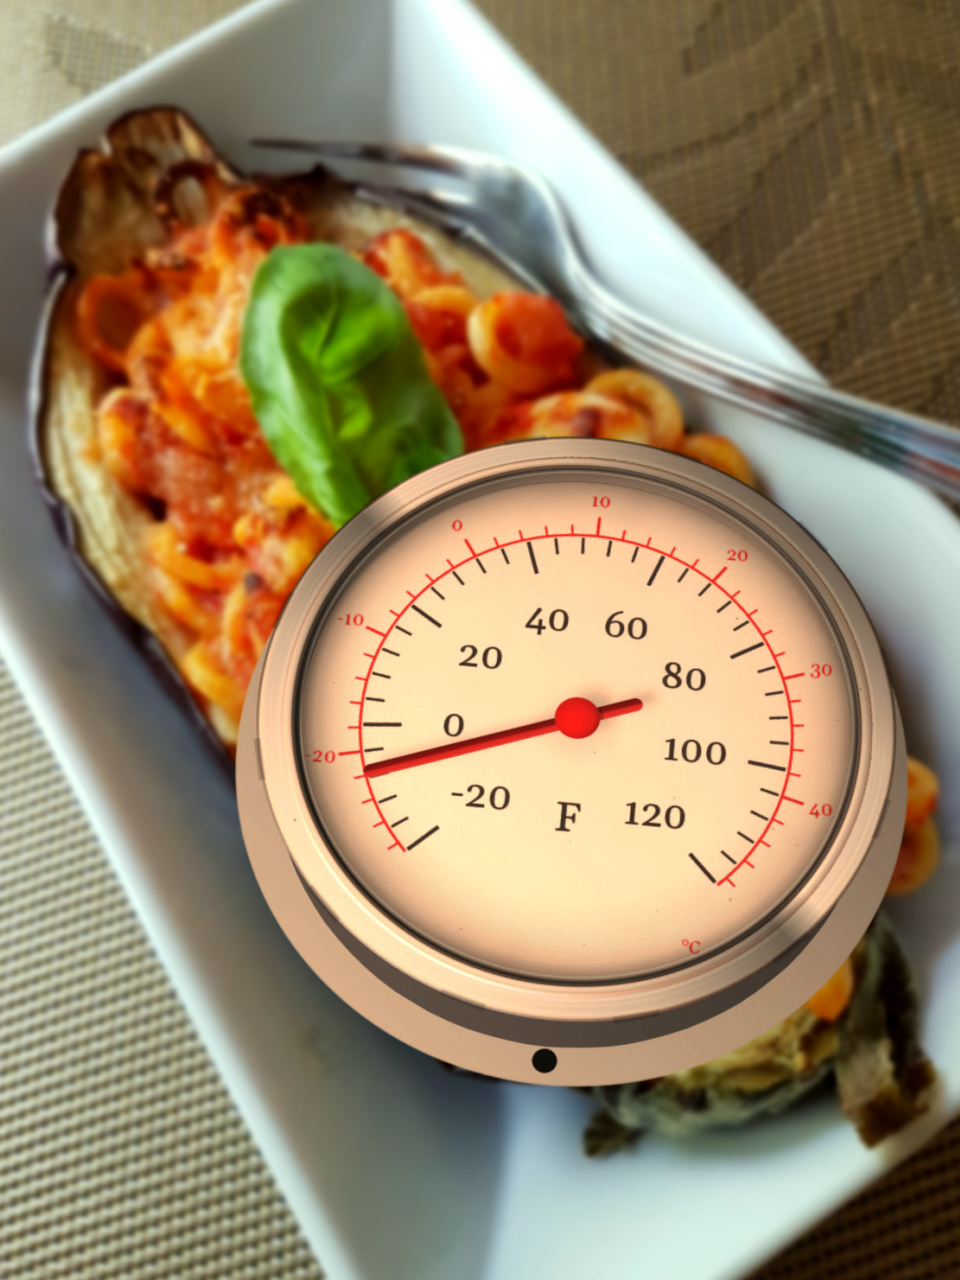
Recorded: -8 (°F)
